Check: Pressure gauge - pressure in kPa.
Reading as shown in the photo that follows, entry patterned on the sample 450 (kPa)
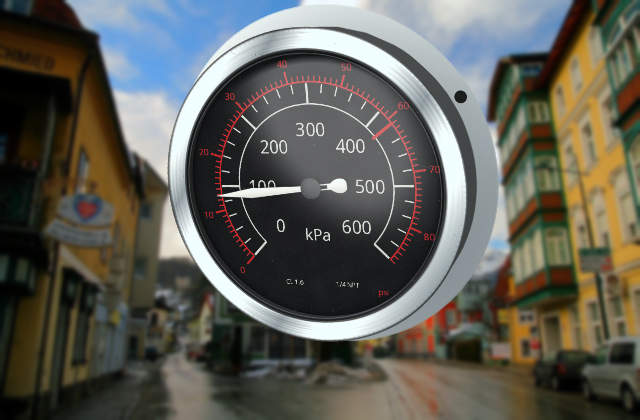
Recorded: 90 (kPa)
